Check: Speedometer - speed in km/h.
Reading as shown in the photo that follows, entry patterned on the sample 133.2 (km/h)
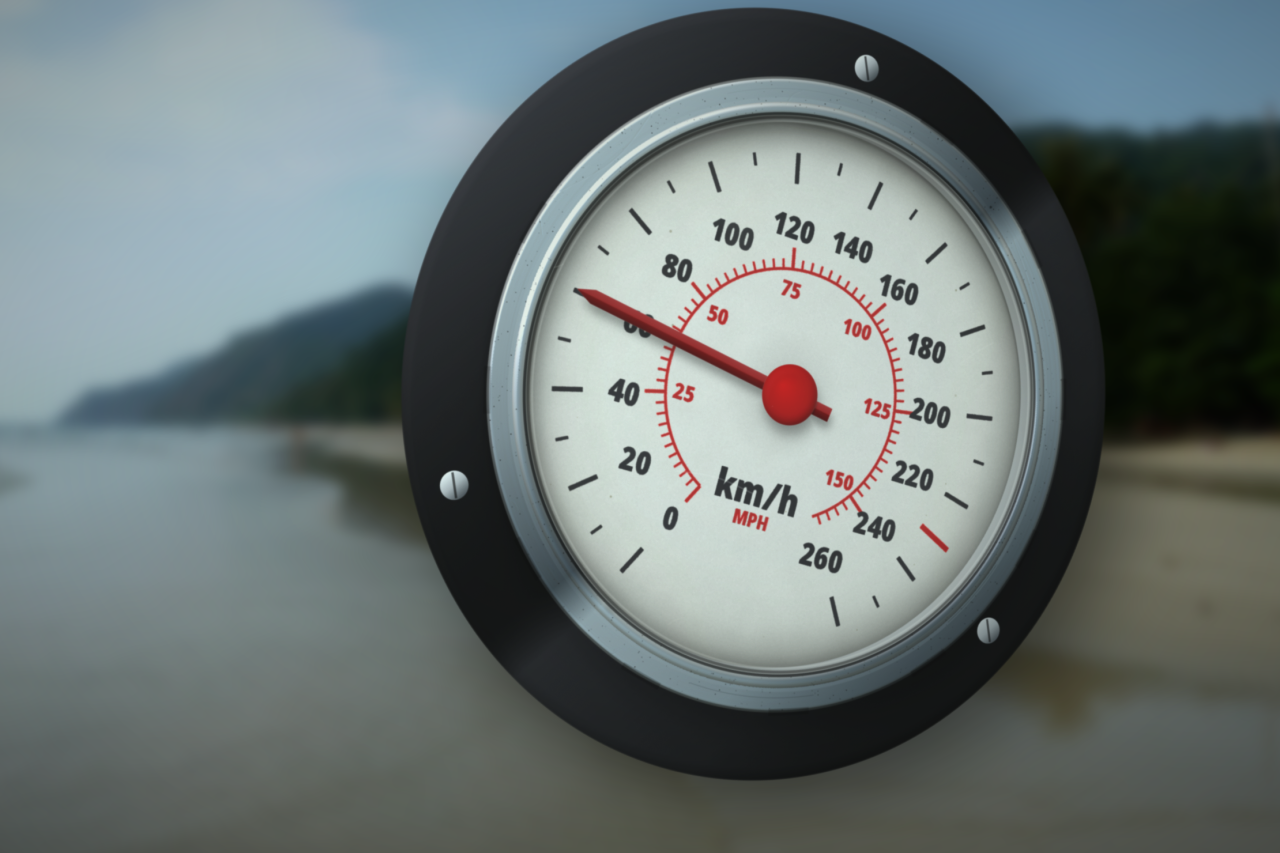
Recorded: 60 (km/h)
